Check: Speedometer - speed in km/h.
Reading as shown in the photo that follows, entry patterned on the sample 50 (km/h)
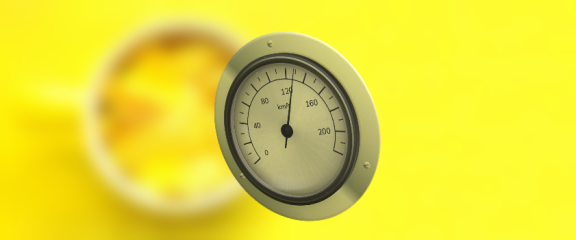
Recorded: 130 (km/h)
